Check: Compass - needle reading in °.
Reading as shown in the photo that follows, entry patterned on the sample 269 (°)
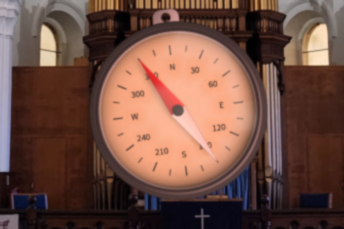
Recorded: 330 (°)
